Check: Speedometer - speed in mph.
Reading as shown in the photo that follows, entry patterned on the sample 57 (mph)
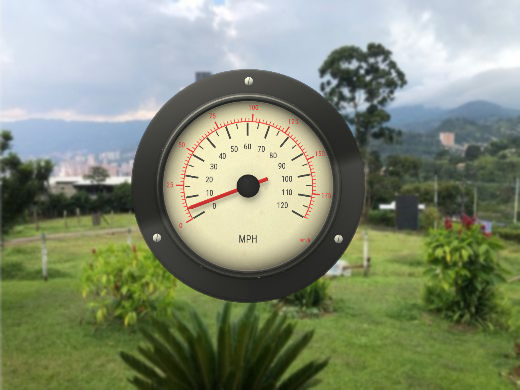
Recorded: 5 (mph)
